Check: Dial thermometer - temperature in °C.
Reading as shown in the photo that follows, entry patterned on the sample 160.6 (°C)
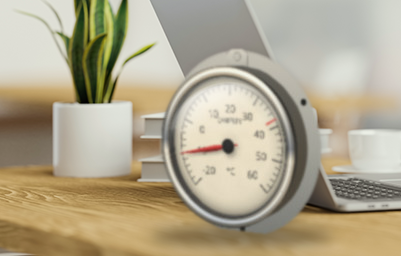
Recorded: -10 (°C)
